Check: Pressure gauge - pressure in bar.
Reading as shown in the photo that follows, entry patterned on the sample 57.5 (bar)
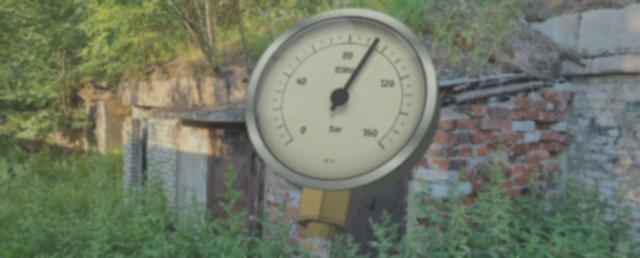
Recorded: 95 (bar)
